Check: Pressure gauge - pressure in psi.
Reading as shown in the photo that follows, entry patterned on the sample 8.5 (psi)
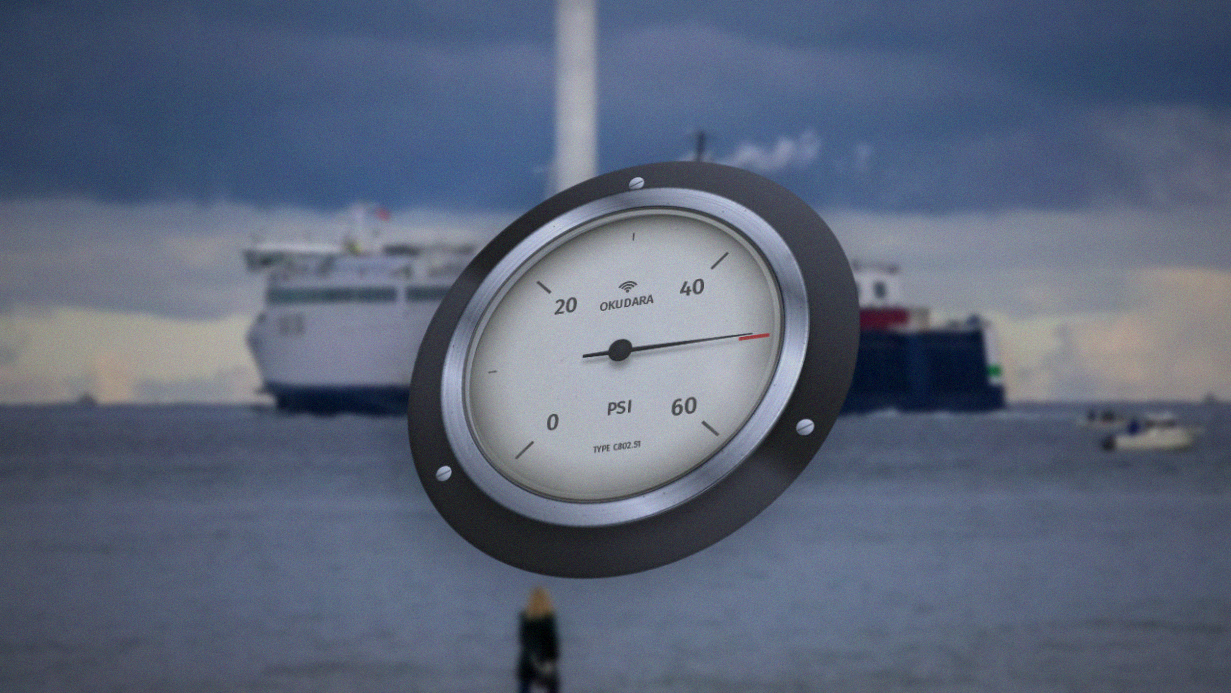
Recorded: 50 (psi)
